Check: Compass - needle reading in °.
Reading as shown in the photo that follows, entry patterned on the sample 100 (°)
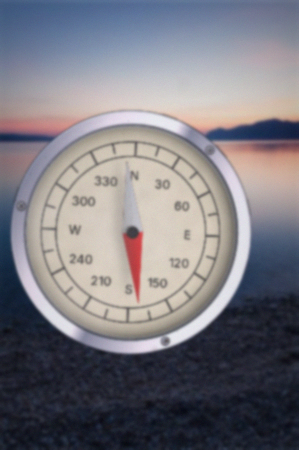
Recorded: 172.5 (°)
